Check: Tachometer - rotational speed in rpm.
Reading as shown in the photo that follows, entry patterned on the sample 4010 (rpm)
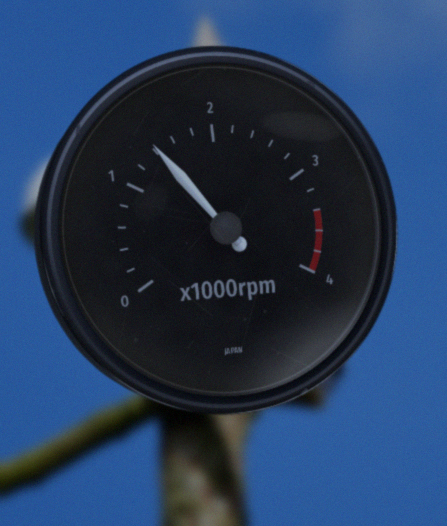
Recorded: 1400 (rpm)
